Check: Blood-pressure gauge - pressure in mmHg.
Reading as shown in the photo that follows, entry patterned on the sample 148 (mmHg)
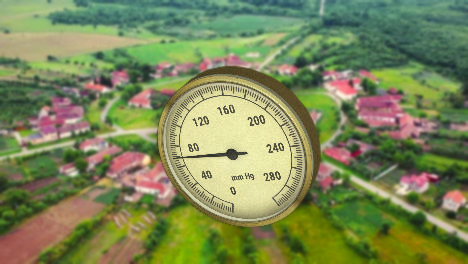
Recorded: 70 (mmHg)
